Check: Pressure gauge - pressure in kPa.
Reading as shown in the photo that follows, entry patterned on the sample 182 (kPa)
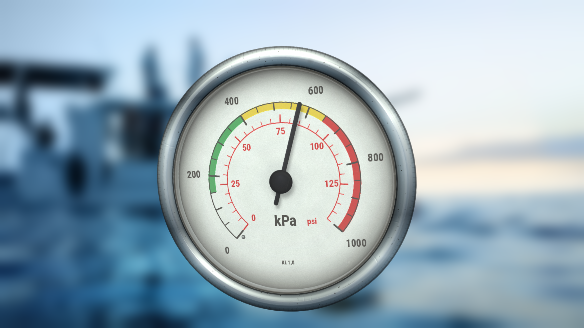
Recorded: 575 (kPa)
